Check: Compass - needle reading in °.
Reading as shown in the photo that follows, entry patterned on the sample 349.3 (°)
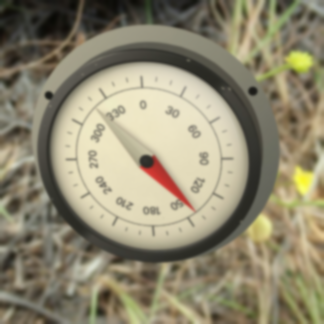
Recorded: 140 (°)
